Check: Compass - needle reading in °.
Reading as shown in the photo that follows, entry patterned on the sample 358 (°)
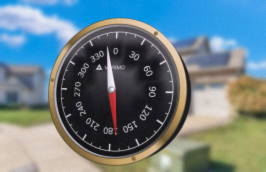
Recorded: 170 (°)
